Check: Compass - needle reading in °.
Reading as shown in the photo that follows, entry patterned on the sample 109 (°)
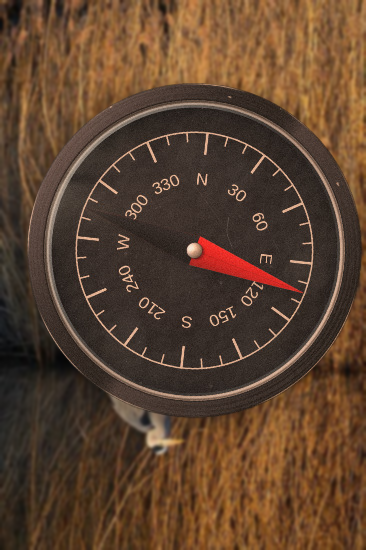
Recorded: 105 (°)
